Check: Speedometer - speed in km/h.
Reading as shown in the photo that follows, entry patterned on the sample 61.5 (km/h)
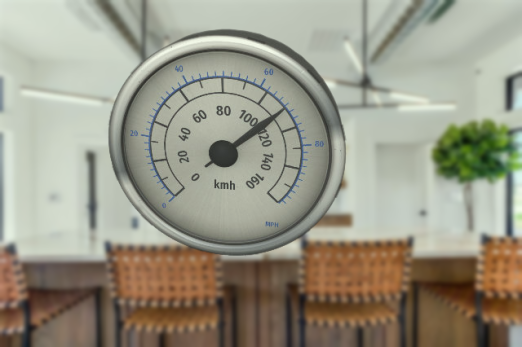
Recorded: 110 (km/h)
